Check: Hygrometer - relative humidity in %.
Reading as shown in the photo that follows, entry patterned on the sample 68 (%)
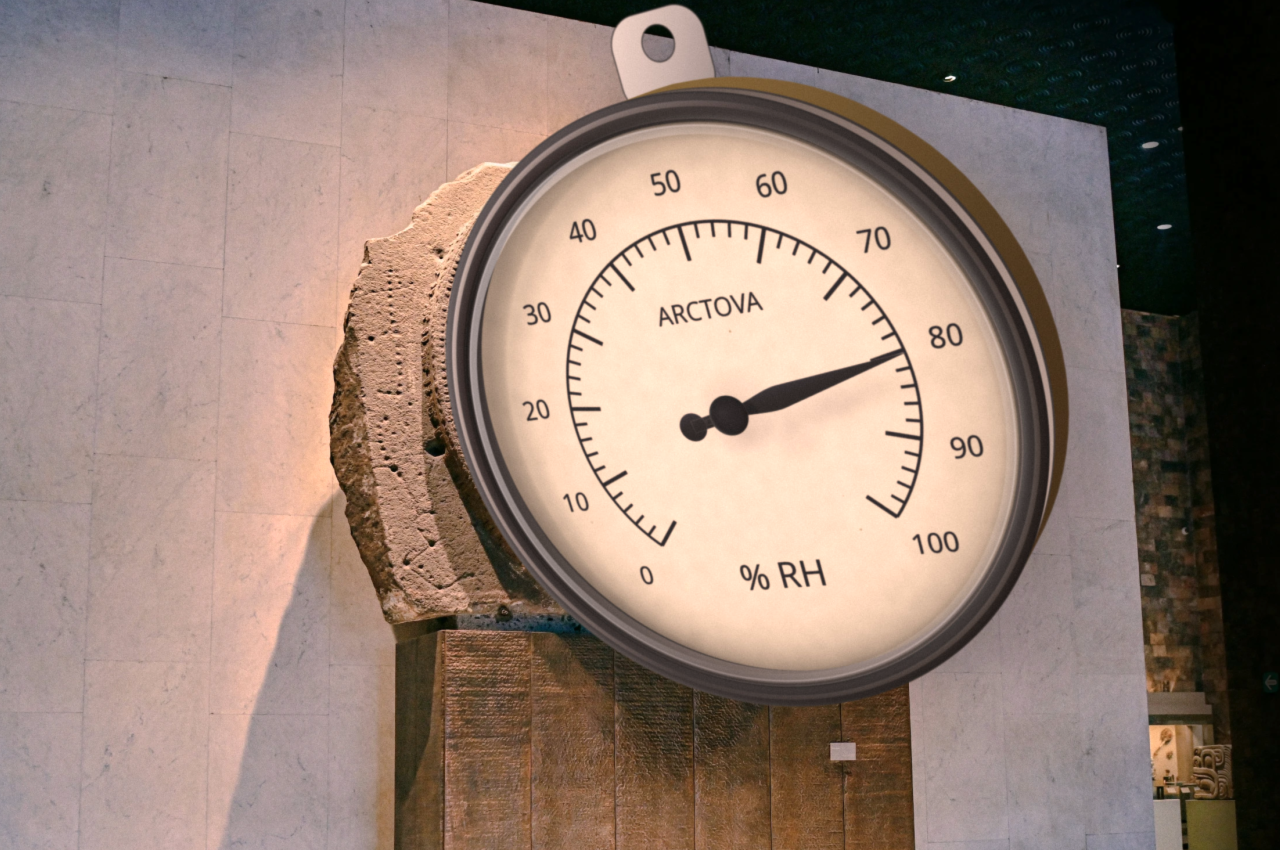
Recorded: 80 (%)
